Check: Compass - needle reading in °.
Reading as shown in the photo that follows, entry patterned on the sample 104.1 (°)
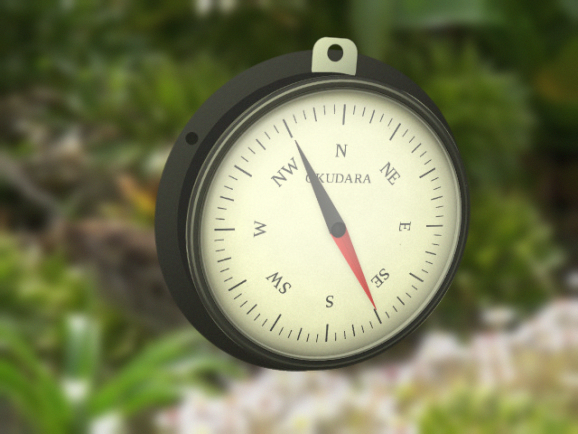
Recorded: 150 (°)
